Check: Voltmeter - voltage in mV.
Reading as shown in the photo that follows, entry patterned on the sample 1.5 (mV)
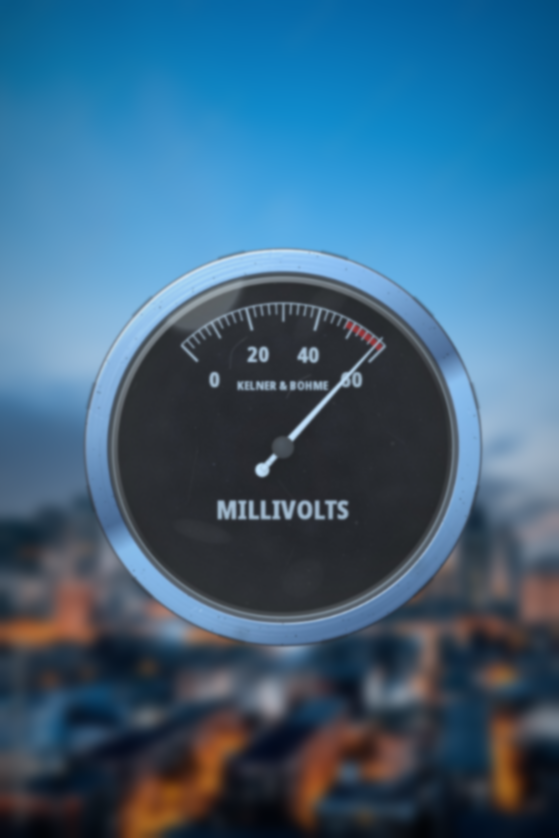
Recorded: 58 (mV)
